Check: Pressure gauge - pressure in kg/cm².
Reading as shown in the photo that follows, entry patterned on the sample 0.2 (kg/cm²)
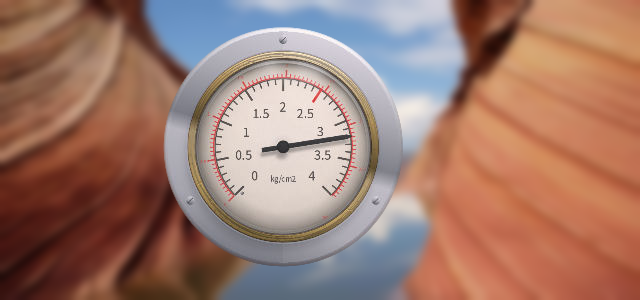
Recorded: 3.2 (kg/cm²)
